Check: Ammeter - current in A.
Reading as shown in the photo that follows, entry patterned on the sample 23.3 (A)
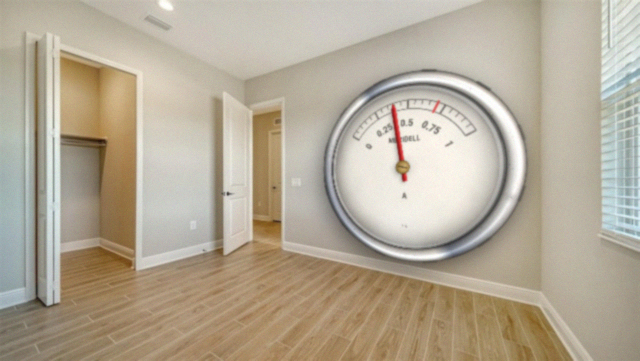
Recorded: 0.4 (A)
